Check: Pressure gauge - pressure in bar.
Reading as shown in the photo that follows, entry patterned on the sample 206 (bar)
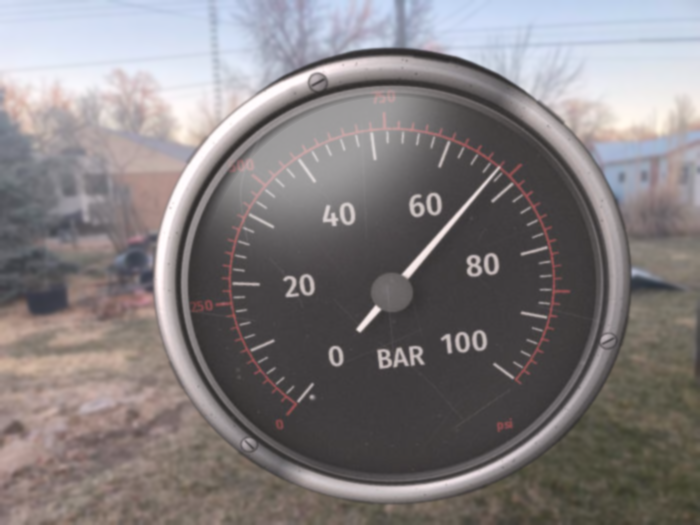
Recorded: 67 (bar)
